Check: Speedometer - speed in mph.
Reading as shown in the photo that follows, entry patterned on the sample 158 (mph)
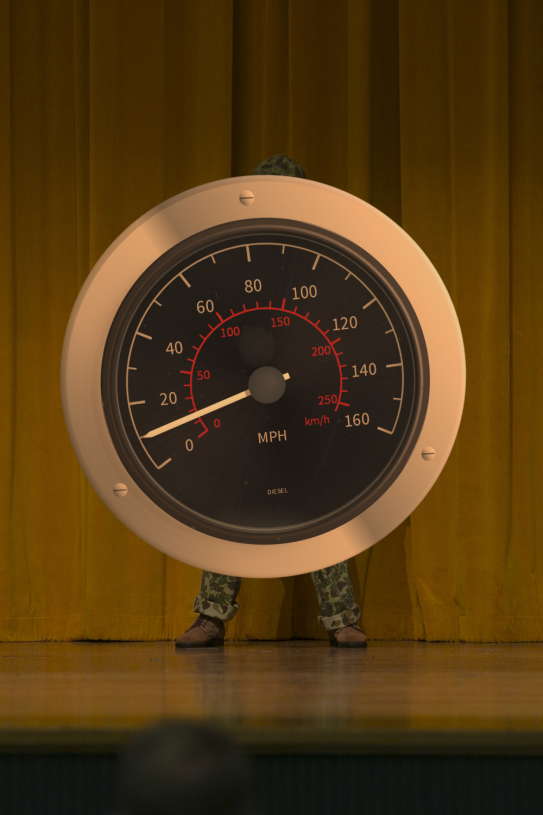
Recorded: 10 (mph)
